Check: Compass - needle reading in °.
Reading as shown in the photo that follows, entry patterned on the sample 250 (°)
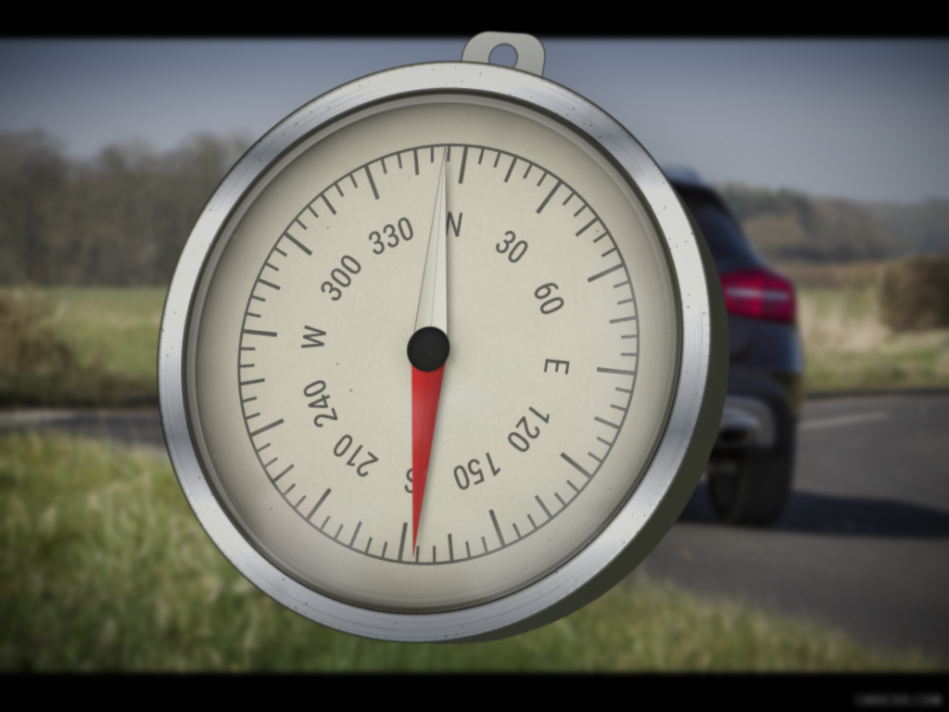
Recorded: 175 (°)
